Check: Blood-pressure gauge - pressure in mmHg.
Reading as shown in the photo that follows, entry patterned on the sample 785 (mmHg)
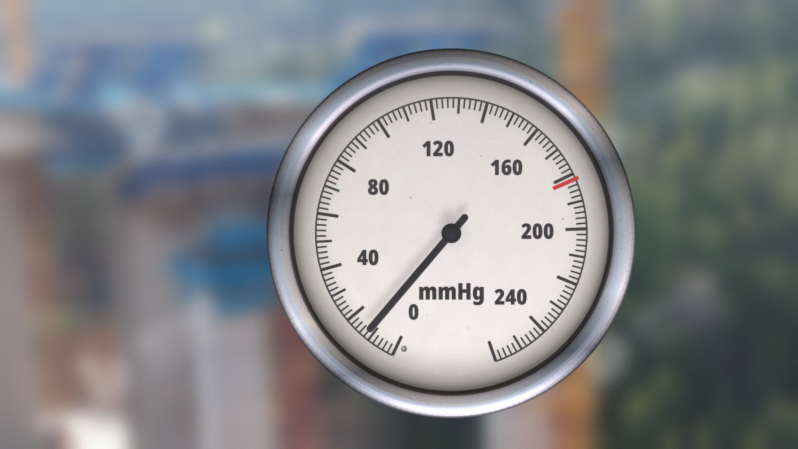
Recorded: 12 (mmHg)
